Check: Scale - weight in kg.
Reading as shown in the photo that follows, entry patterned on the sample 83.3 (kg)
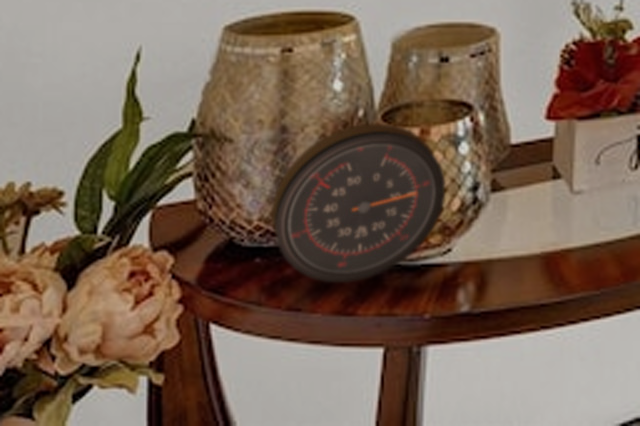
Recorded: 10 (kg)
